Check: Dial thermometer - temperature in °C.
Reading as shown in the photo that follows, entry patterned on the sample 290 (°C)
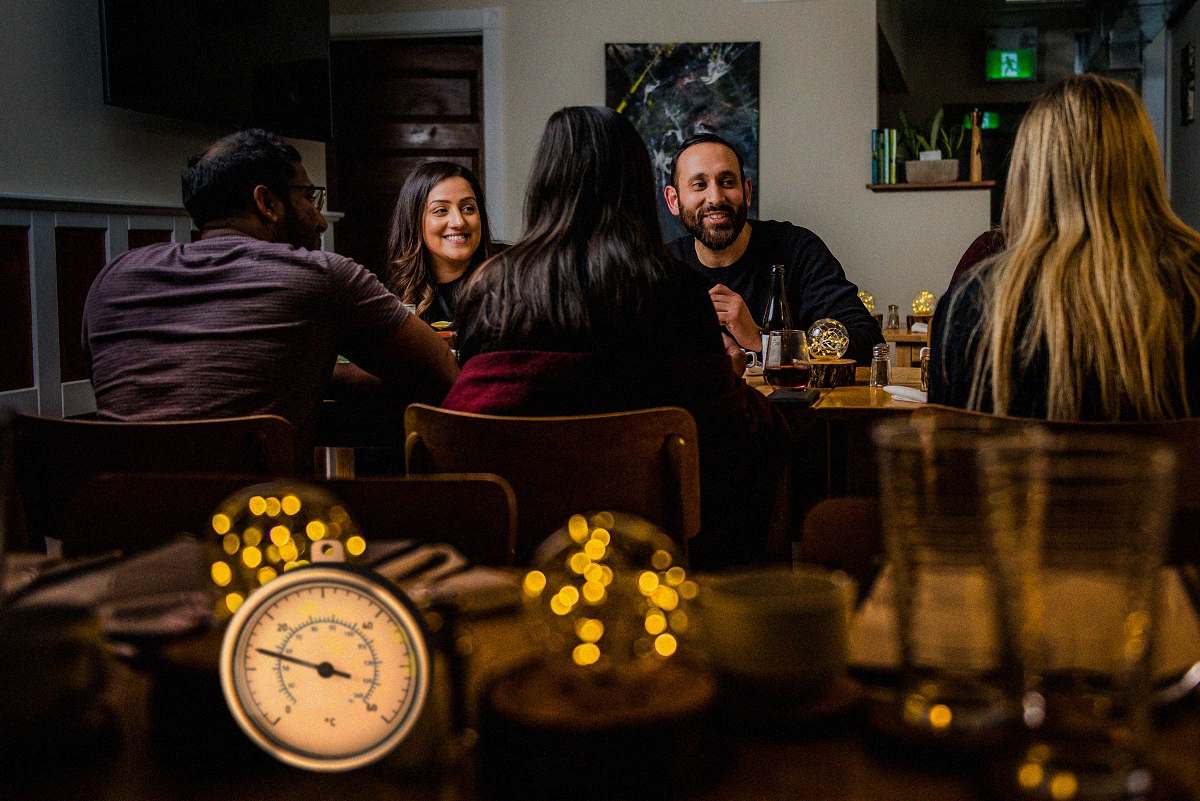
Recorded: 14 (°C)
